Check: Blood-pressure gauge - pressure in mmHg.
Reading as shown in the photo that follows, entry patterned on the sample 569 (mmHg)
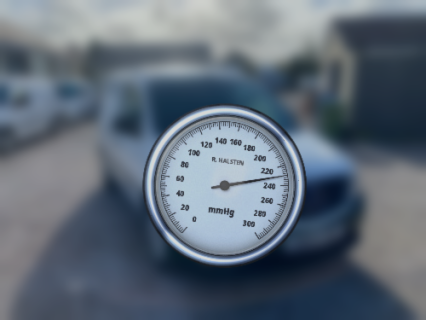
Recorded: 230 (mmHg)
